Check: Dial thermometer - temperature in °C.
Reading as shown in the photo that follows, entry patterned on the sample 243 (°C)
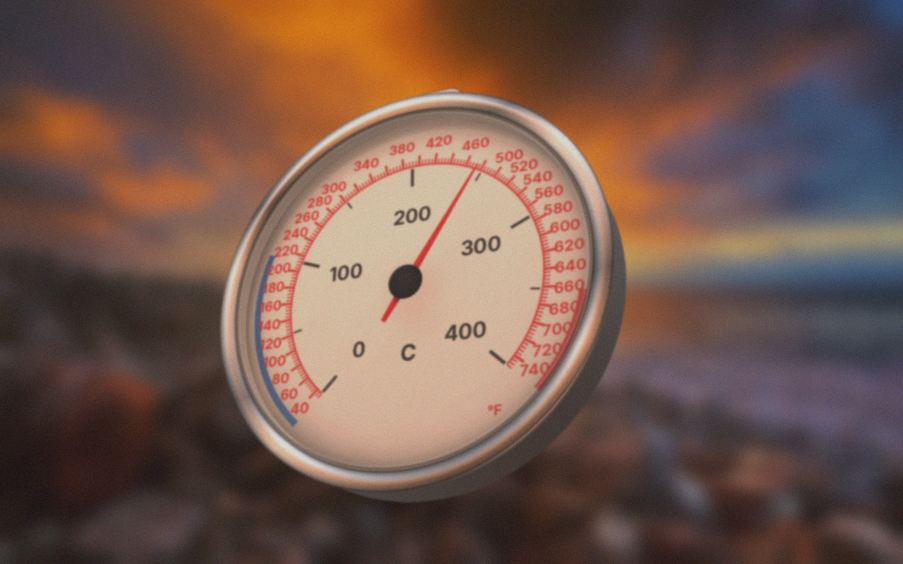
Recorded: 250 (°C)
